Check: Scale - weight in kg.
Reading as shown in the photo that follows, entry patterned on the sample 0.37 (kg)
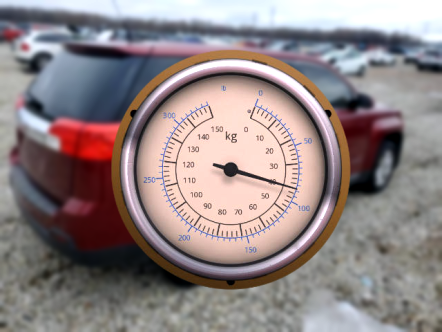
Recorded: 40 (kg)
